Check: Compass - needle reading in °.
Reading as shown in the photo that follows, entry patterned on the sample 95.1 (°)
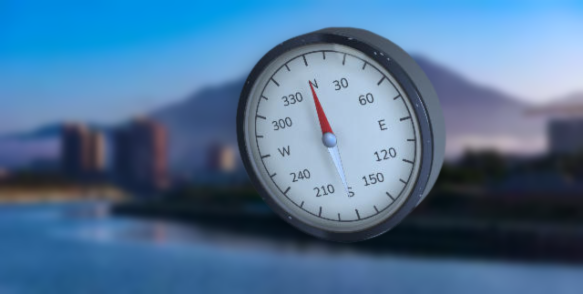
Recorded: 0 (°)
